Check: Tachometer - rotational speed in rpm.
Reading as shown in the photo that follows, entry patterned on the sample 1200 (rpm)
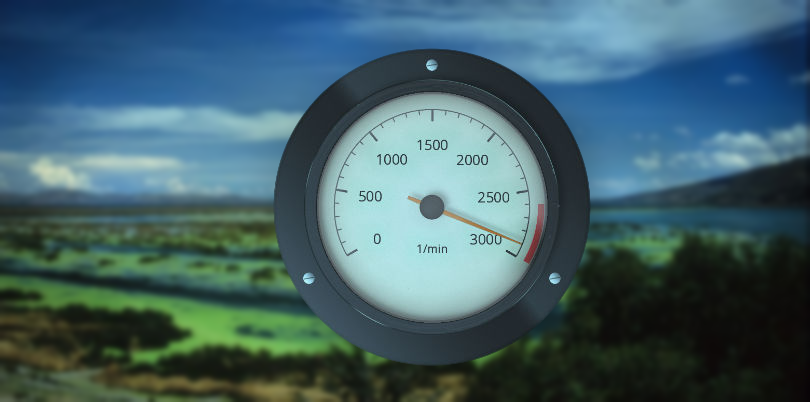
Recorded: 2900 (rpm)
